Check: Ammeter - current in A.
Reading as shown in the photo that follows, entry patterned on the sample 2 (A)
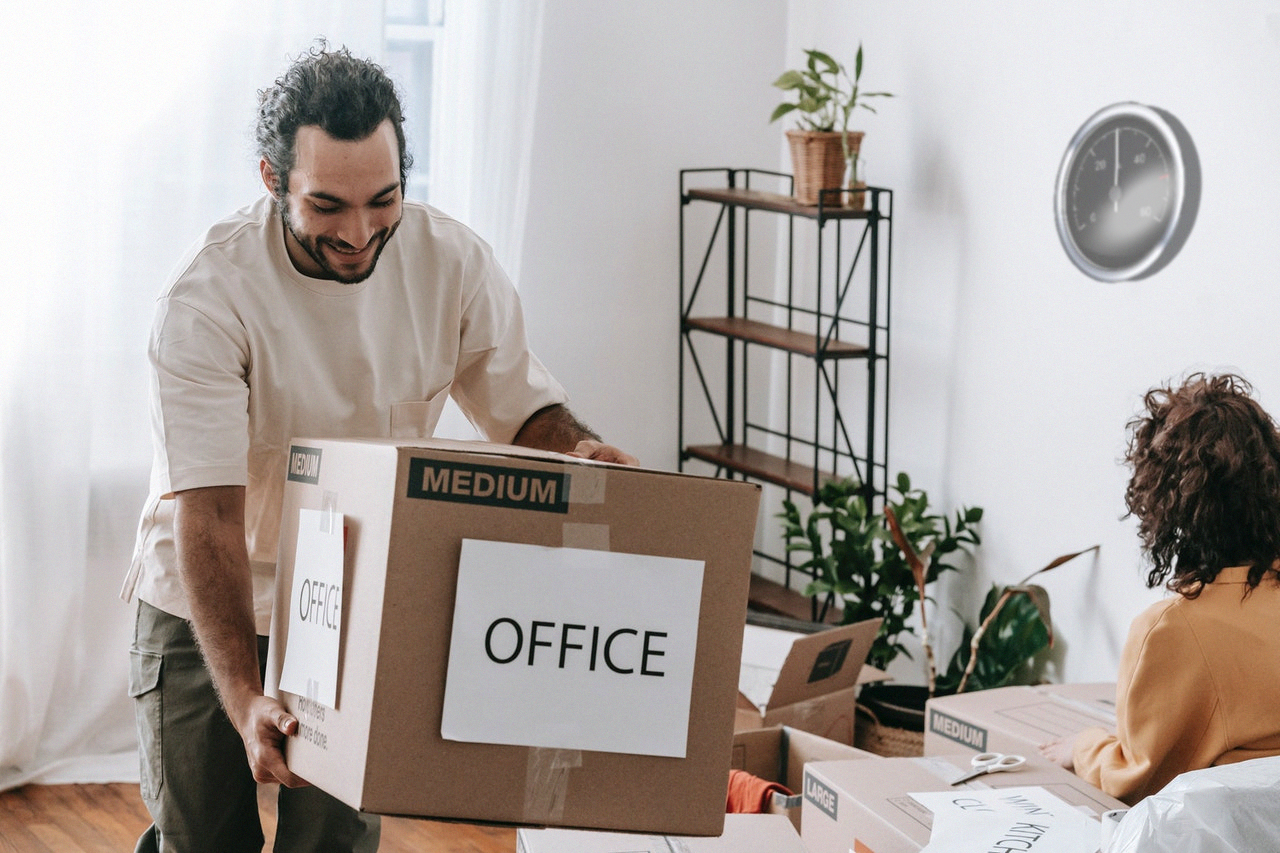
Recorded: 30 (A)
